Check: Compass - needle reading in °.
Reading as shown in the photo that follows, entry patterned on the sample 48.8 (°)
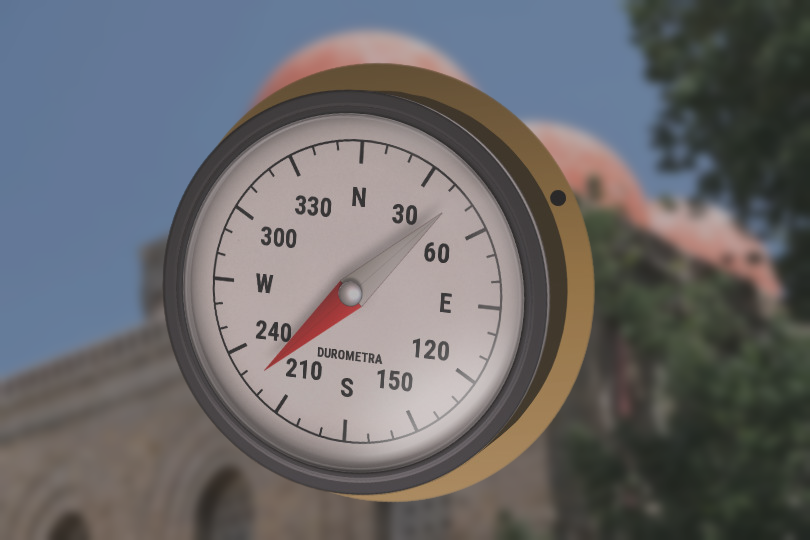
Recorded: 225 (°)
